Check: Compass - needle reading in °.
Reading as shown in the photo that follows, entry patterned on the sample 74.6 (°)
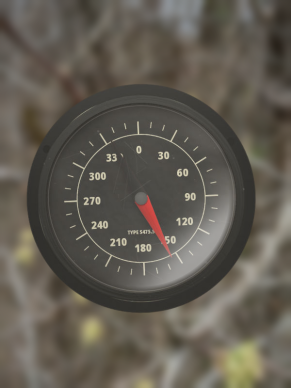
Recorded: 155 (°)
